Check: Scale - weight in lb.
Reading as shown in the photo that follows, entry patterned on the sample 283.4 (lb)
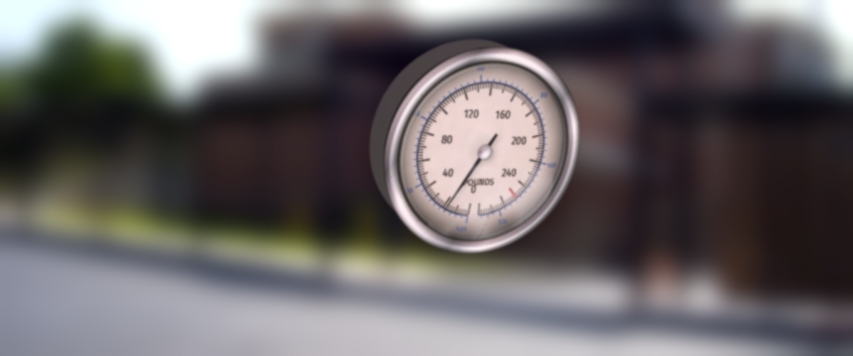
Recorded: 20 (lb)
